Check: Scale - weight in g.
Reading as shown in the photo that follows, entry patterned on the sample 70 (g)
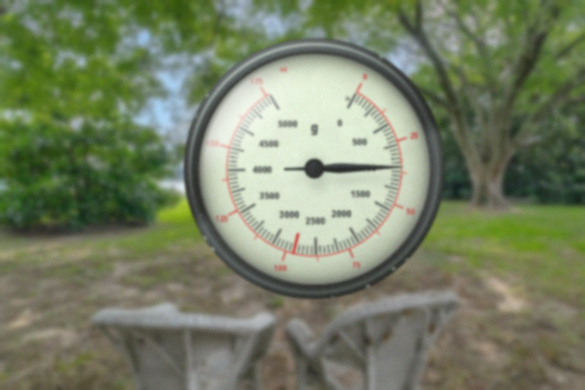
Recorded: 1000 (g)
